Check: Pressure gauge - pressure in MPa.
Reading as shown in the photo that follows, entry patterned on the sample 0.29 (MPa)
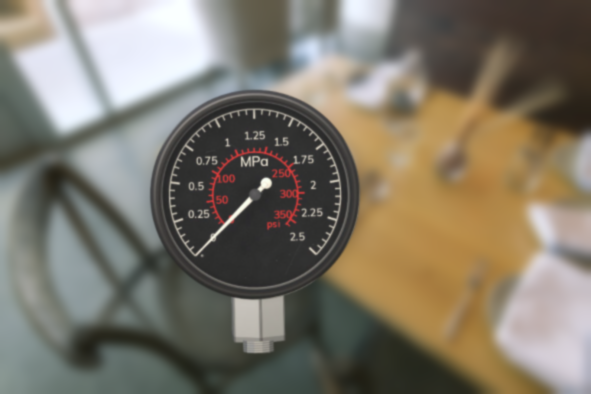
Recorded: 0 (MPa)
